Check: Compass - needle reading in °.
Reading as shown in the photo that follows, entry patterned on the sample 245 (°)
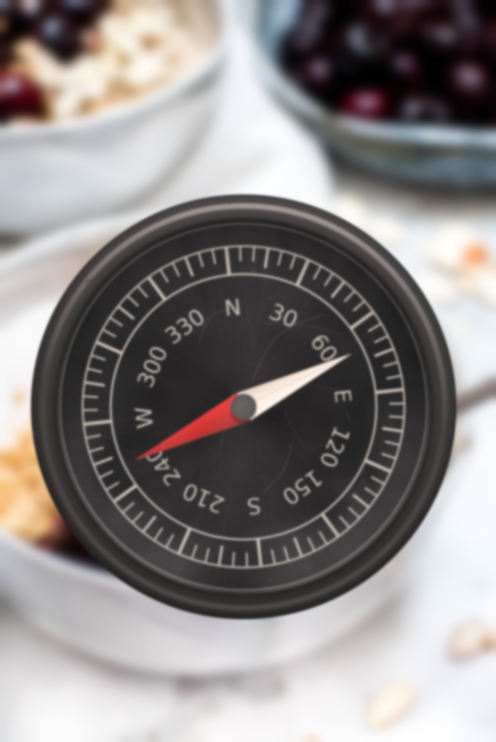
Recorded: 250 (°)
